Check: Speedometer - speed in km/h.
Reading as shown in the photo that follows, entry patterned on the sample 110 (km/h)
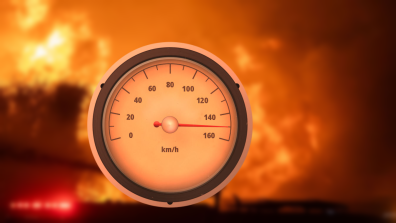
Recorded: 150 (km/h)
